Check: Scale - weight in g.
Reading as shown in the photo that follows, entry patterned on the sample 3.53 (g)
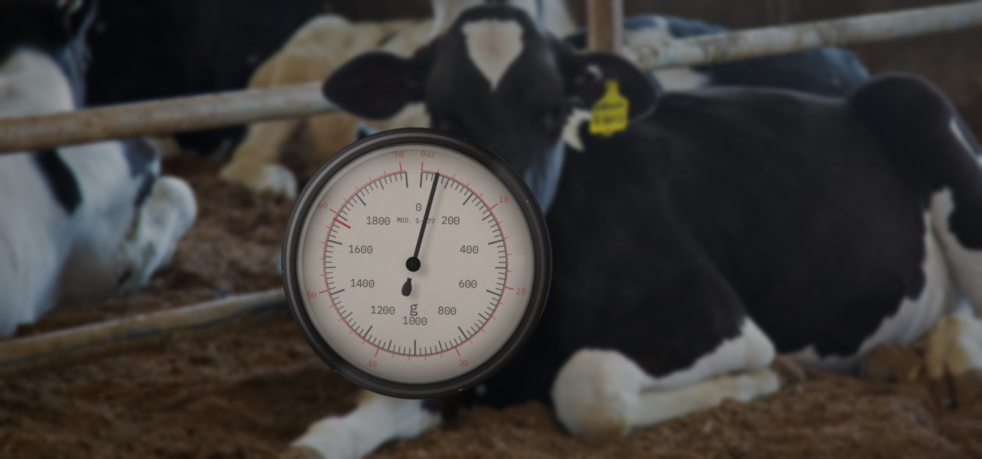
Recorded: 60 (g)
